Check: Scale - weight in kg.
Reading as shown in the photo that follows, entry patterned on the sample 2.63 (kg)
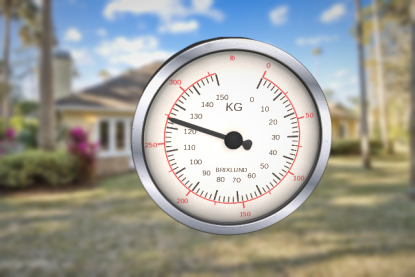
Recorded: 124 (kg)
